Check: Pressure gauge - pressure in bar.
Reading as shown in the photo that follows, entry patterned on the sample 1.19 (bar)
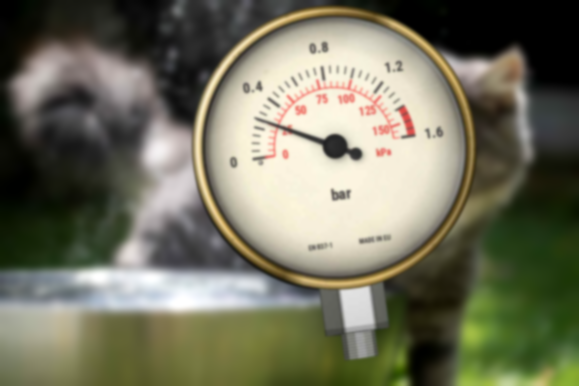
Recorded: 0.25 (bar)
